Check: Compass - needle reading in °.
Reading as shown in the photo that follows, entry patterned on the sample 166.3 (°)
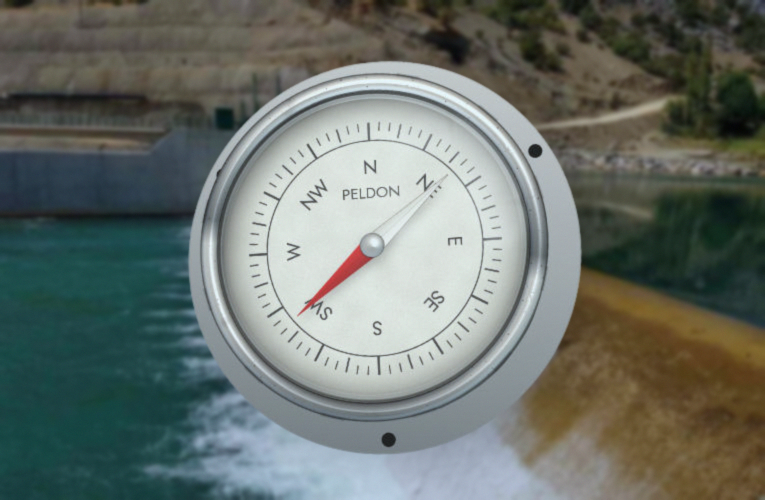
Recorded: 230 (°)
